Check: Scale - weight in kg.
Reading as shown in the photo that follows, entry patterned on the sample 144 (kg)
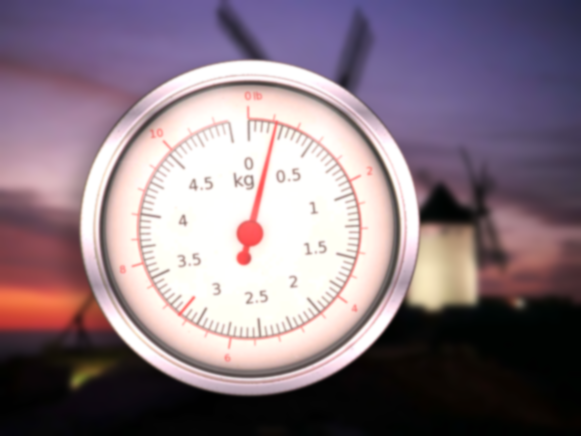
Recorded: 0.2 (kg)
